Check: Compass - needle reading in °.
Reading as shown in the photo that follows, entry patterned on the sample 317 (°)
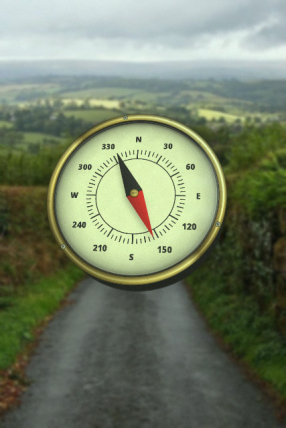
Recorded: 155 (°)
